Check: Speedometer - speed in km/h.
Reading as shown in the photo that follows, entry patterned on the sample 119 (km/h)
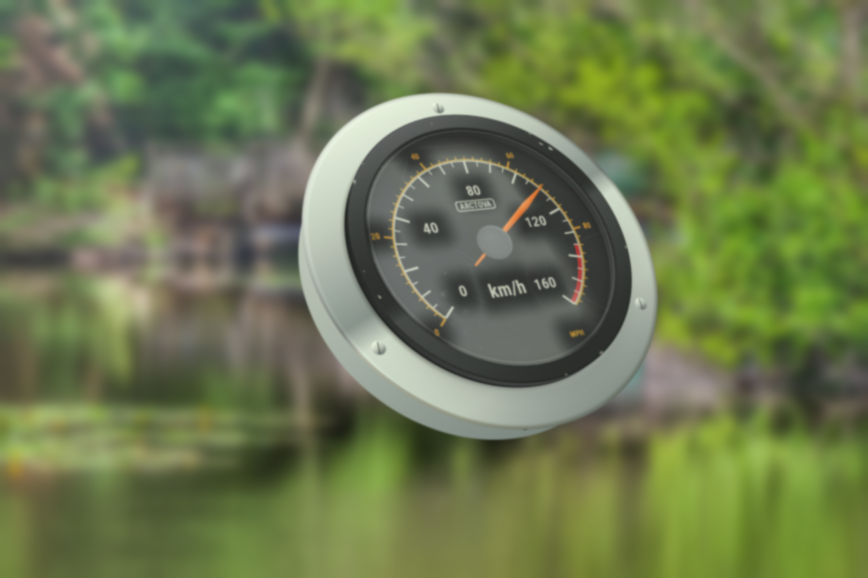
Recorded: 110 (km/h)
